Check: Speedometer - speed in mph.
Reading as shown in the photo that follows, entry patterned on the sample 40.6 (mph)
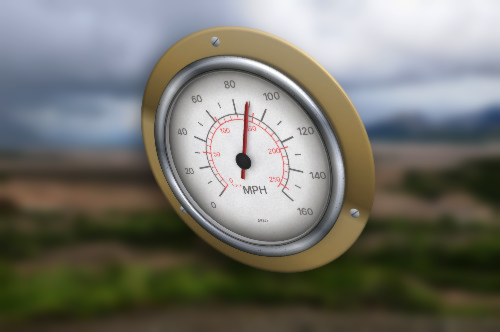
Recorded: 90 (mph)
